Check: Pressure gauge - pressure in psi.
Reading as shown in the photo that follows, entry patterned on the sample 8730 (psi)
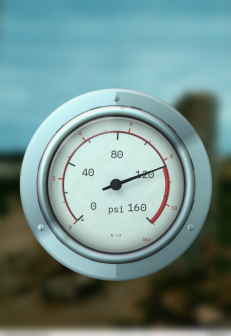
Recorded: 120 (psi)
